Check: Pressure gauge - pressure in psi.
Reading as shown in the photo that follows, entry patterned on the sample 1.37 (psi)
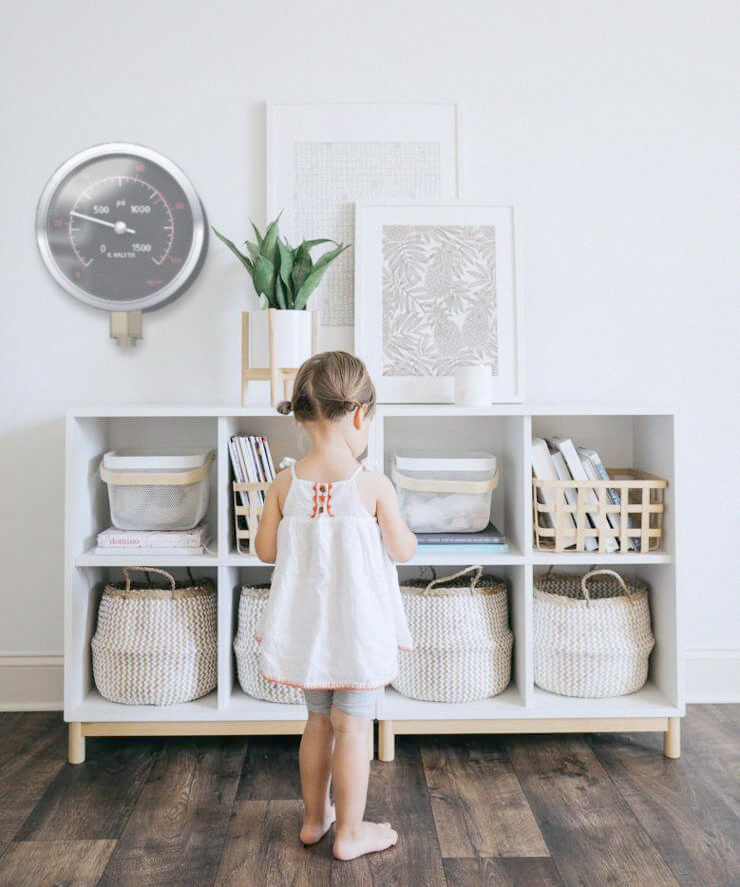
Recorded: 350 (psi)
